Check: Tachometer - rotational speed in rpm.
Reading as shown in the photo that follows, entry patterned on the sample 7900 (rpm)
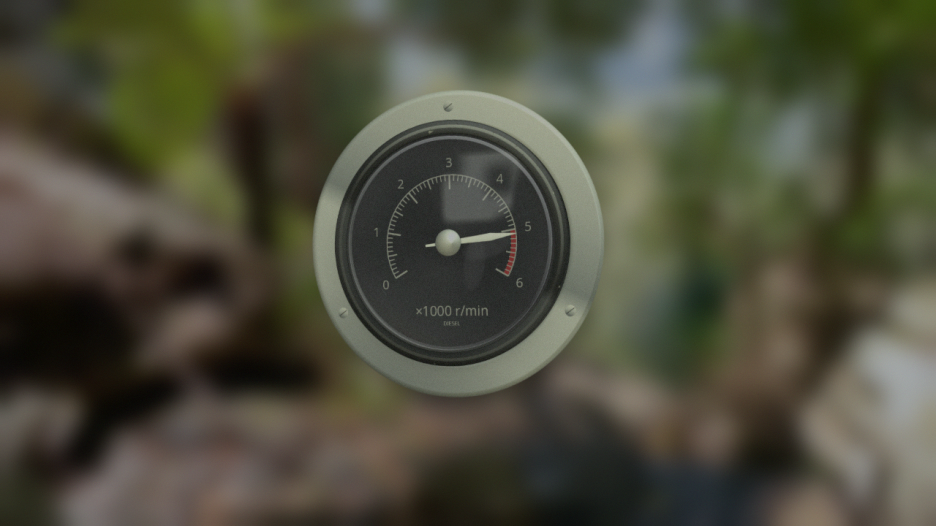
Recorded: 5100 (rpm)
